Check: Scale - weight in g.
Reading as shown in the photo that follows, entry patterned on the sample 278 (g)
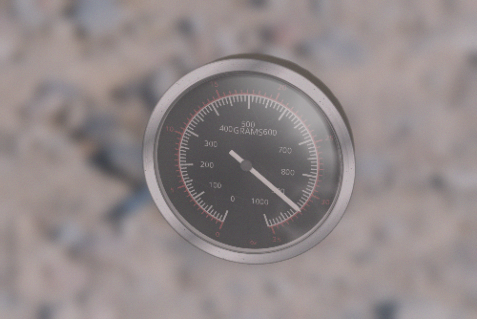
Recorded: 900 (g)
